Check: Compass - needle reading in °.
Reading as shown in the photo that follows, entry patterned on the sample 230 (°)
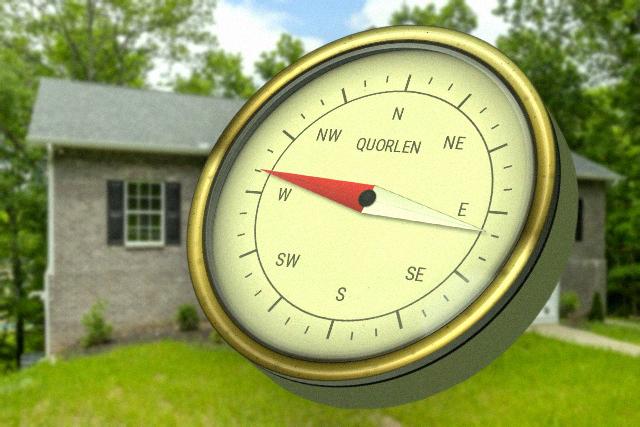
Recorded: 280 (°)
